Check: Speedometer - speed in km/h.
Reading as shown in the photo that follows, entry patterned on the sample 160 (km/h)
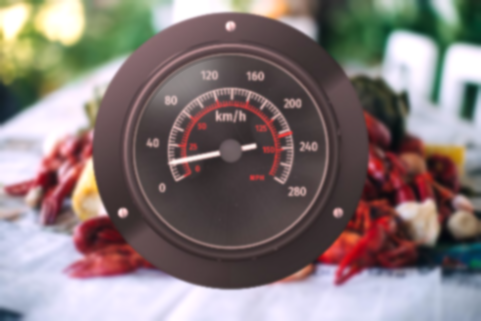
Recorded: 20 (km/h)
